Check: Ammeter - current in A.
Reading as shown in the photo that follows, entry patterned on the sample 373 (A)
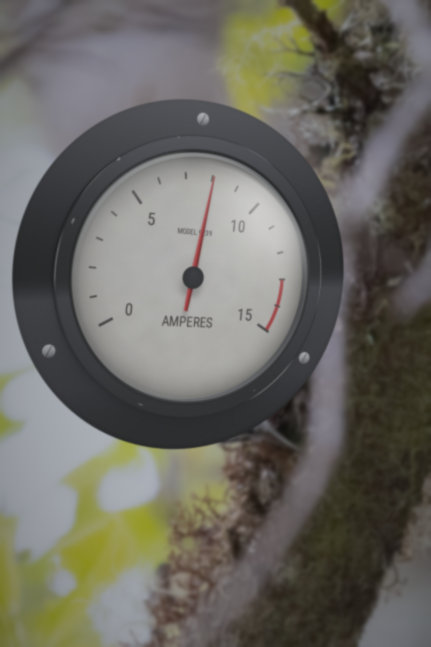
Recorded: 8 (A)
